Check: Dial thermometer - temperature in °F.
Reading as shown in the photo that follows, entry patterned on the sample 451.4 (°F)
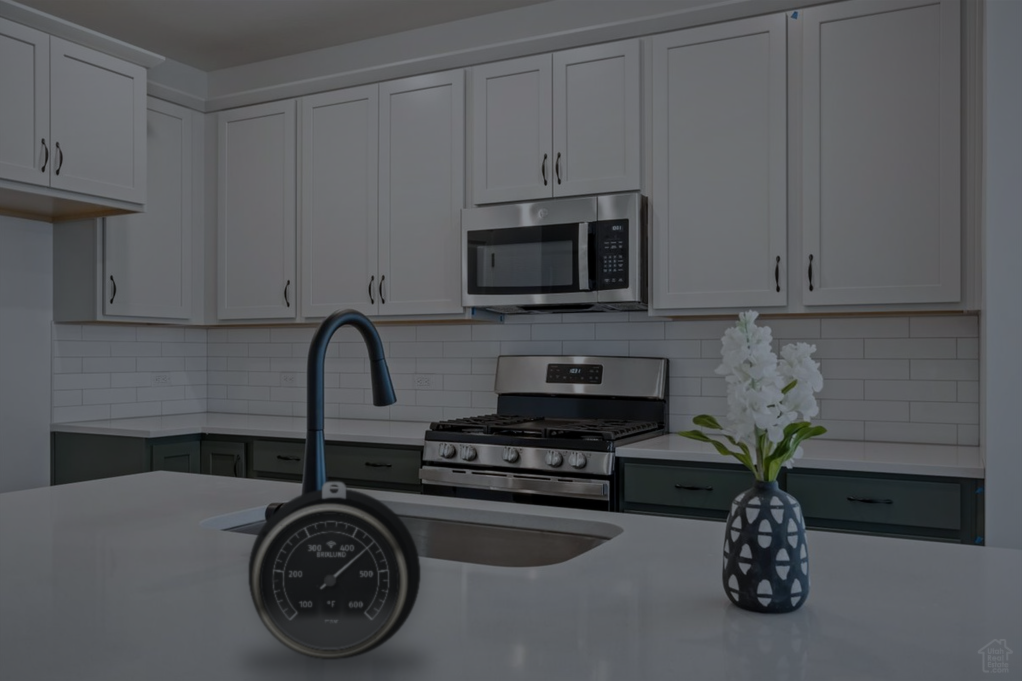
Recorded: 440 (°F)
